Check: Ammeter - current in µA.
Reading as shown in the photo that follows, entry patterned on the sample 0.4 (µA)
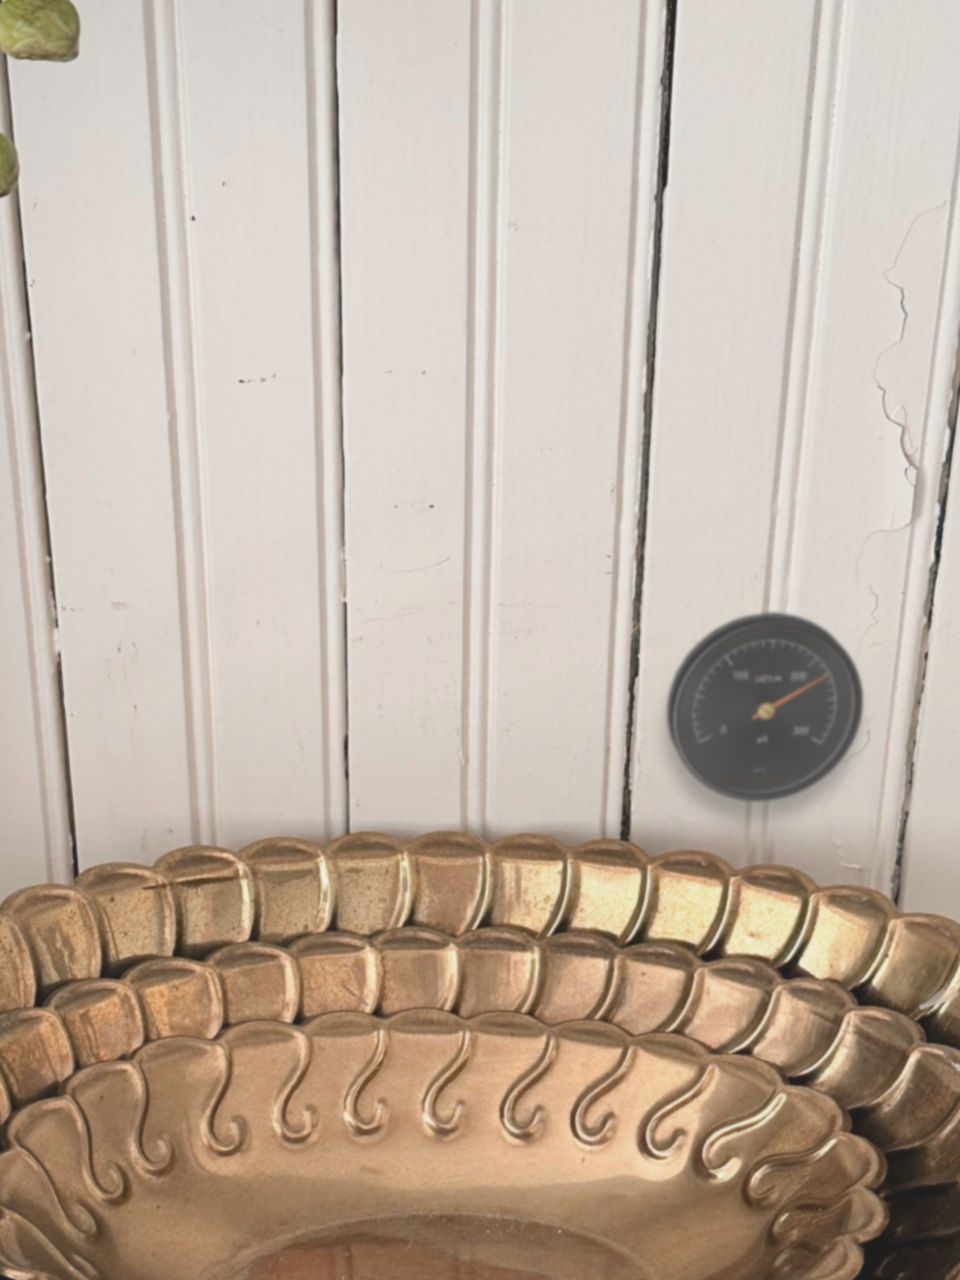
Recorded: 220 (µA)
